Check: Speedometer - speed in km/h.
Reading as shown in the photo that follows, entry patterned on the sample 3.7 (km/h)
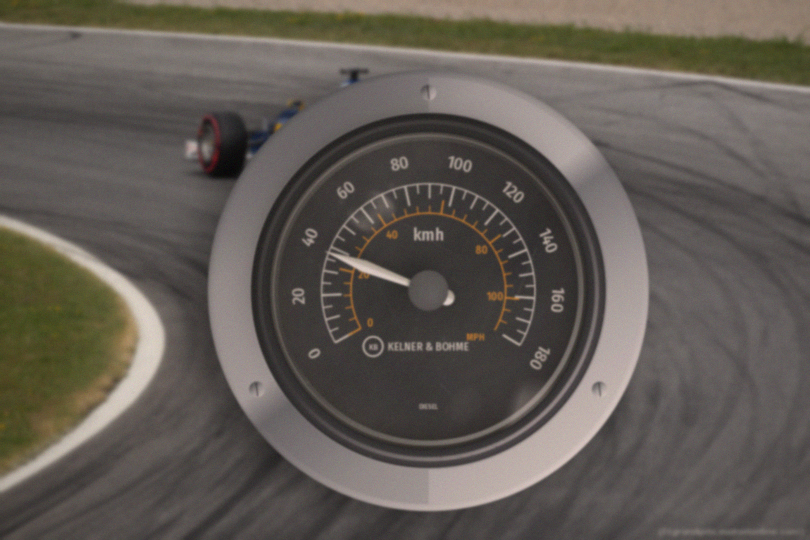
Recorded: 37.5 (km/h)
